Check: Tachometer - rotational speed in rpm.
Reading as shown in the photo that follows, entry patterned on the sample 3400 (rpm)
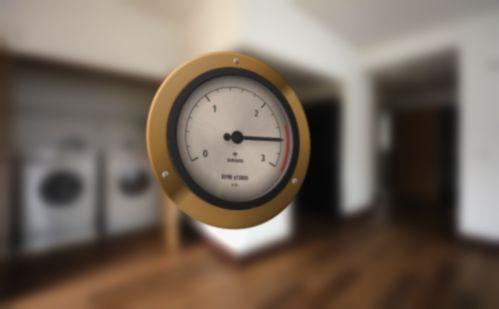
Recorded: 2600 (rpm)
